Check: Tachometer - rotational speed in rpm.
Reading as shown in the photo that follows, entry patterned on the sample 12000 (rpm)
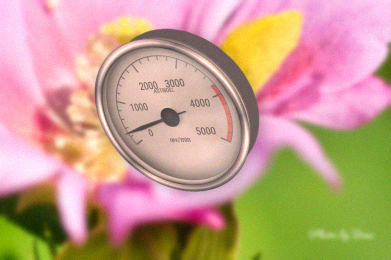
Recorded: 300 (rpm)
